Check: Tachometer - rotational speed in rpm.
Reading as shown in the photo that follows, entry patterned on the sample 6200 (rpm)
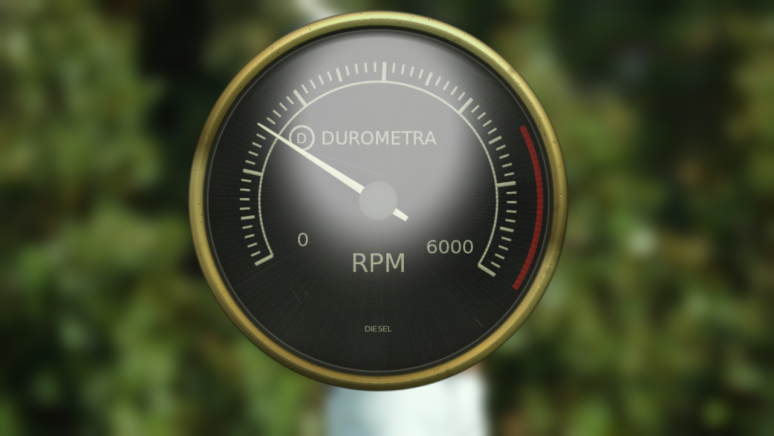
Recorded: 1500 (rpm)
